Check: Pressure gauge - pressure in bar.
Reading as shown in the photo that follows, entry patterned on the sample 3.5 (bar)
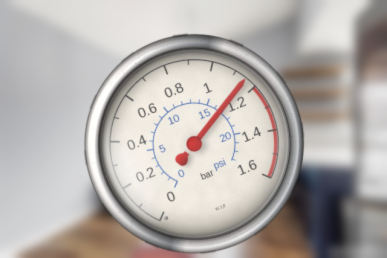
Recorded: 1.15 (bar)
